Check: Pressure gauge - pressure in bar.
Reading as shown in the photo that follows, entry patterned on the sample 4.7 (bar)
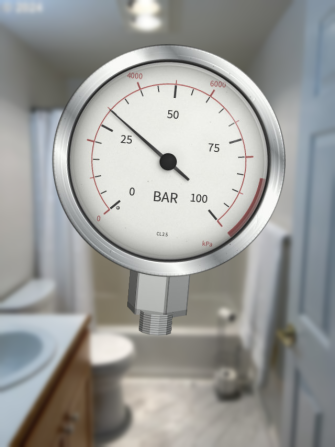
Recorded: 30 (bar)
